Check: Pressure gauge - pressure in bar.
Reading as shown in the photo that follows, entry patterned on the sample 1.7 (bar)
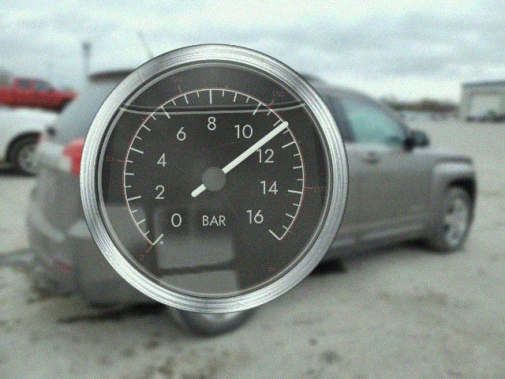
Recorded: 11.25 (bar)
